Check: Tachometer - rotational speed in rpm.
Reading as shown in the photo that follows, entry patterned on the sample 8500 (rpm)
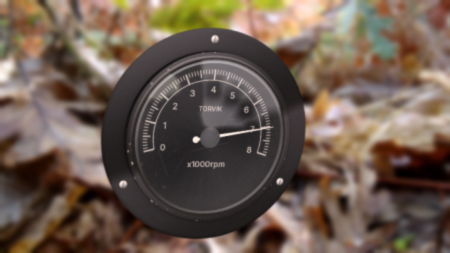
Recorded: 7000 (rpm)
